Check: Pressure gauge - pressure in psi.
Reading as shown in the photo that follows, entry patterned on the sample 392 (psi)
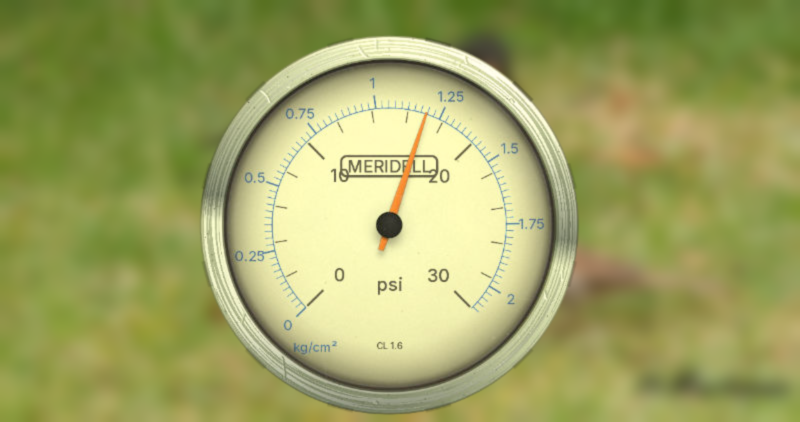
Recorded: 17 (psi)
